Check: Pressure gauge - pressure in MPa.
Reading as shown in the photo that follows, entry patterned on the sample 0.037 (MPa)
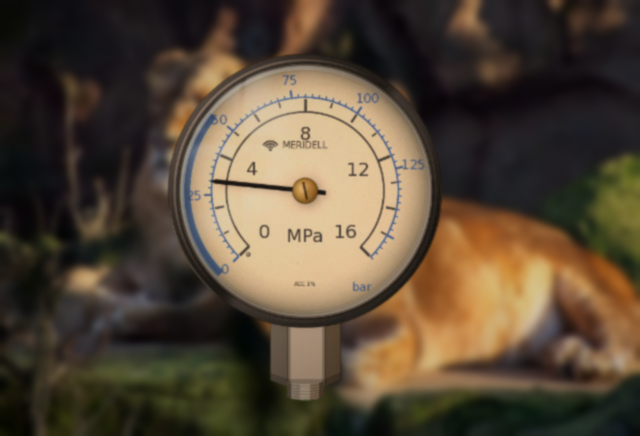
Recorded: 3 (MPa)
